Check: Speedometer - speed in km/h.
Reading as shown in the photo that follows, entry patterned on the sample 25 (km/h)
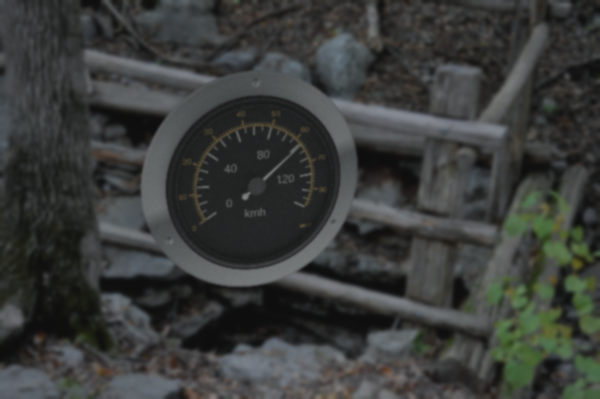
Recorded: 100 (km/h)
